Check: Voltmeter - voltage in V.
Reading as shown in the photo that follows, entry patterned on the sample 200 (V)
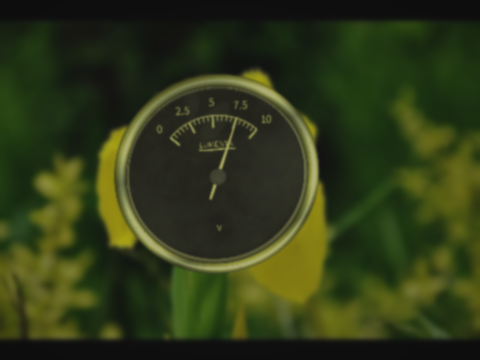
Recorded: 7.5 (V)
